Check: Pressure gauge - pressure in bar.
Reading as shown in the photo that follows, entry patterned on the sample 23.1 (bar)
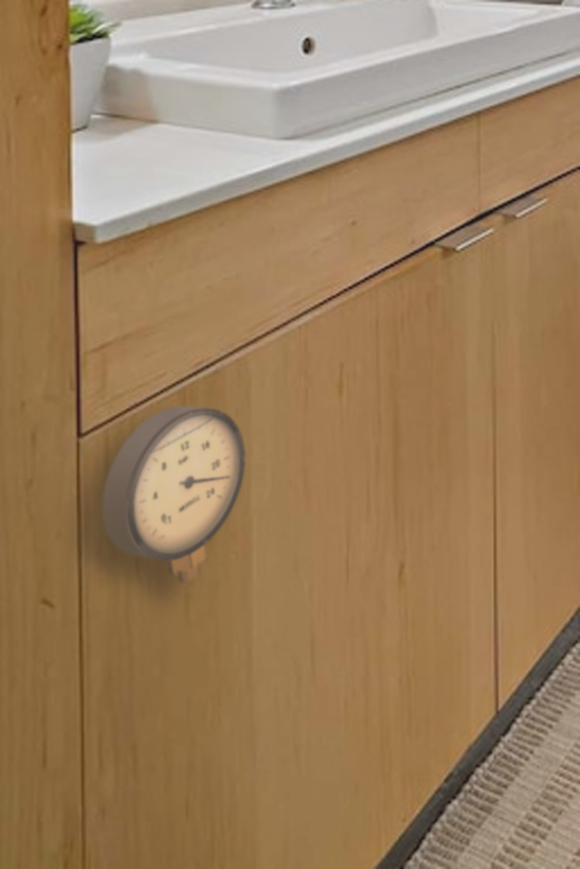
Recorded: 22 (bar)
